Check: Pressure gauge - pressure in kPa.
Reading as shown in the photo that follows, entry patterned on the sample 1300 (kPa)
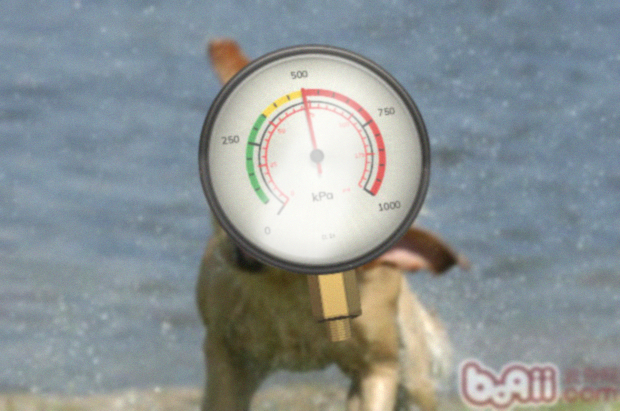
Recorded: 500 (kPa)
